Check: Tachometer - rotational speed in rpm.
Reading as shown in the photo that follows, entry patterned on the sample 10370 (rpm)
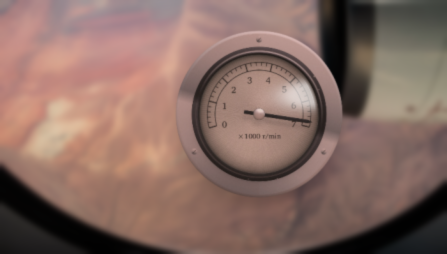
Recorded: 6800 (rpm)
